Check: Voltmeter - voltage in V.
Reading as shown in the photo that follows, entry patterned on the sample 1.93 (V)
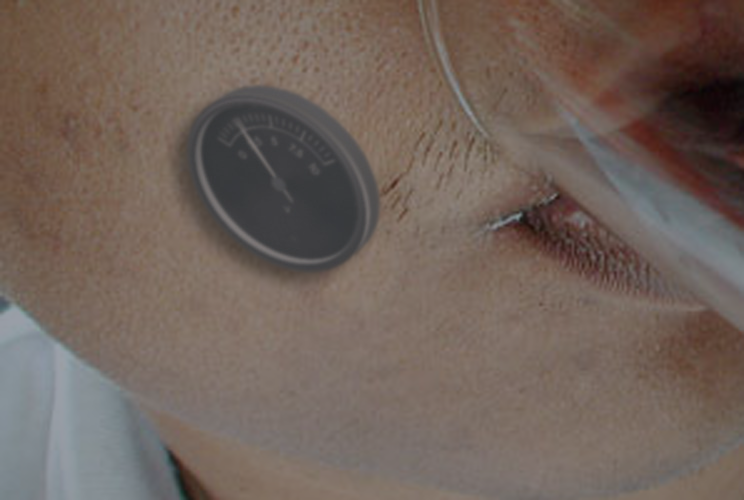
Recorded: 2.5 (V)
